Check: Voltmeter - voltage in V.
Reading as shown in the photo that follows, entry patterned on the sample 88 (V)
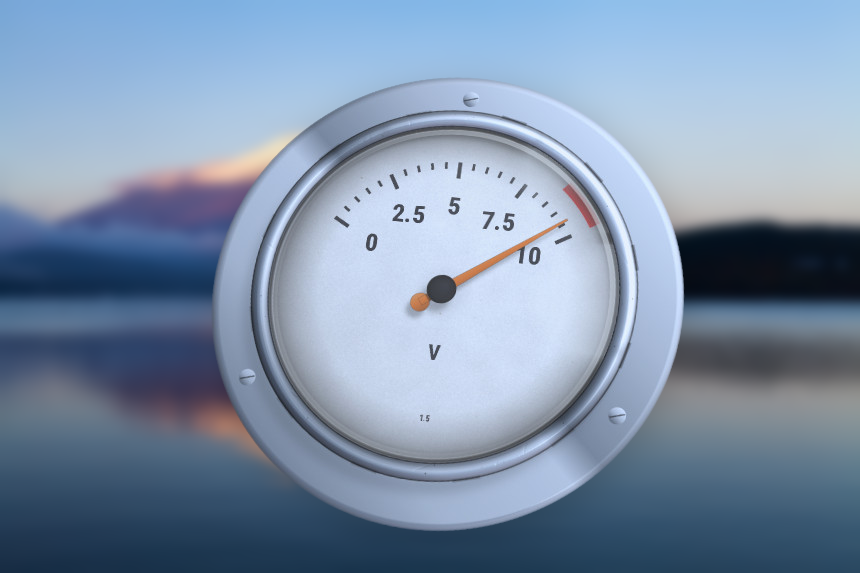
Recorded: 9.5 (V)
